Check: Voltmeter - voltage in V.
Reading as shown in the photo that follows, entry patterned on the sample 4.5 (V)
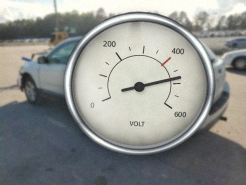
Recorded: 475 (V)
